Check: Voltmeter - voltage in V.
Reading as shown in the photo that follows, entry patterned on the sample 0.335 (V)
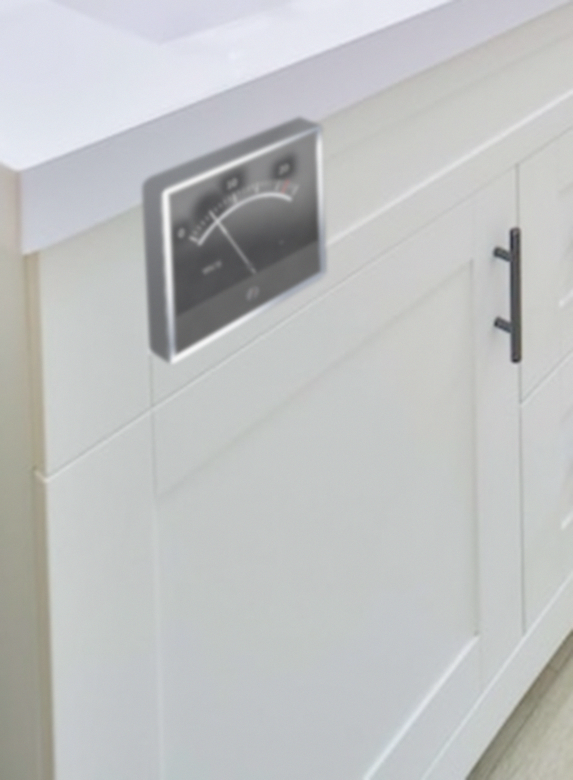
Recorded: 5 (V)
